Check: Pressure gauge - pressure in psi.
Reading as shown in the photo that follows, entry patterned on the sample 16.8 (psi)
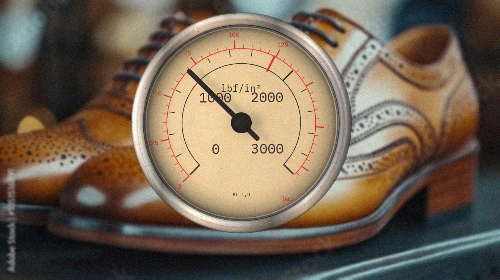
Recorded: 1000 (psi)
